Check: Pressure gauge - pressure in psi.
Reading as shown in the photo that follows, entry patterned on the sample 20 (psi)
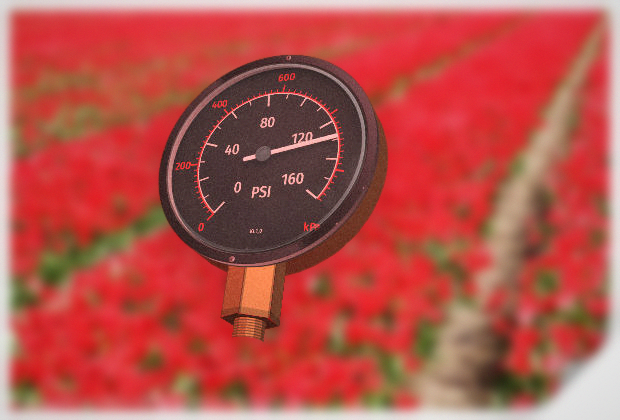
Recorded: 130 (psi)
